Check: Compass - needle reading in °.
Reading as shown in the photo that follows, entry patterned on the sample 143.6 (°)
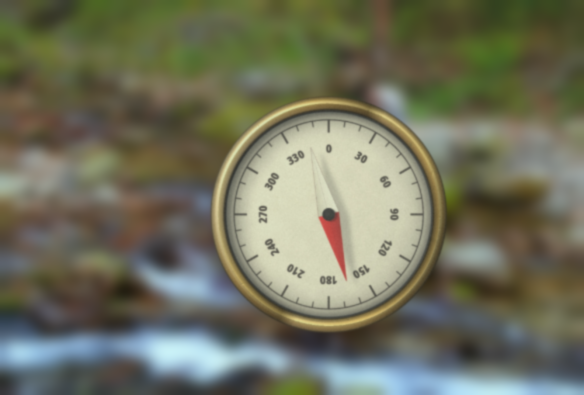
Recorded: 165 (°)
